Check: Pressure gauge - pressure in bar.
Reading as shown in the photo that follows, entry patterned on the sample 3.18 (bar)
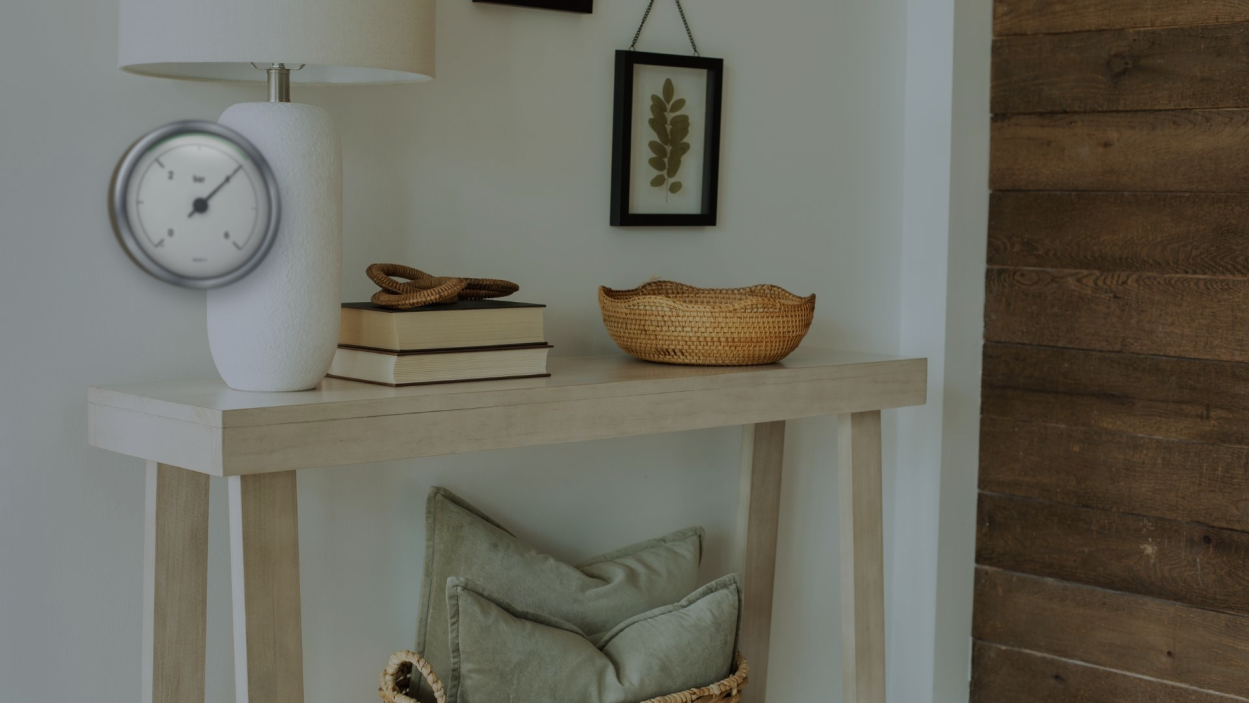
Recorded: 4 (bar)
